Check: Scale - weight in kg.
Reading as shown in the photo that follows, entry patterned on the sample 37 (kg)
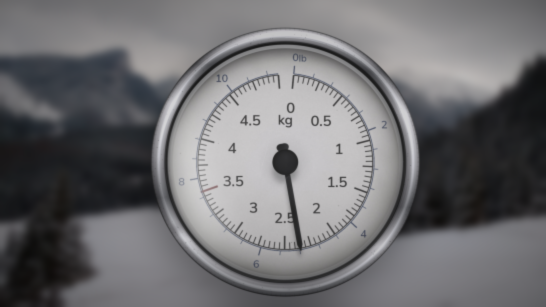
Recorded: 2.35 (kg)
